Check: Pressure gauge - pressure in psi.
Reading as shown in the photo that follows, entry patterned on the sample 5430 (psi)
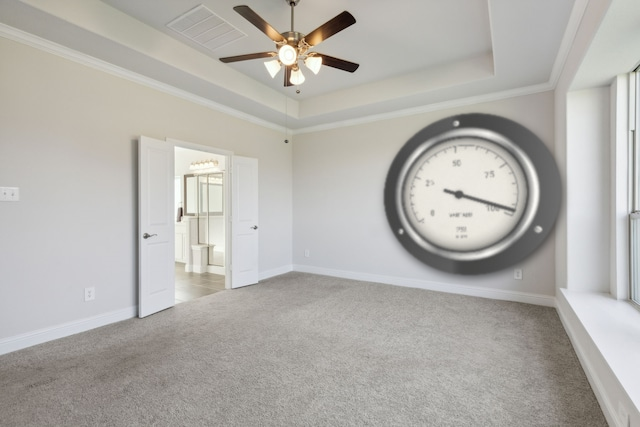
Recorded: 97.5 (psi)
